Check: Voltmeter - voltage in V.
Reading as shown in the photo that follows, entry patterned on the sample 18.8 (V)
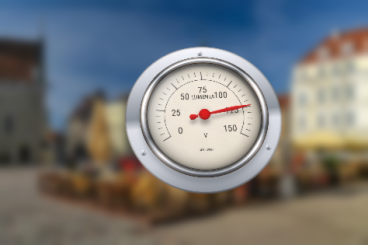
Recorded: 125 (V)
